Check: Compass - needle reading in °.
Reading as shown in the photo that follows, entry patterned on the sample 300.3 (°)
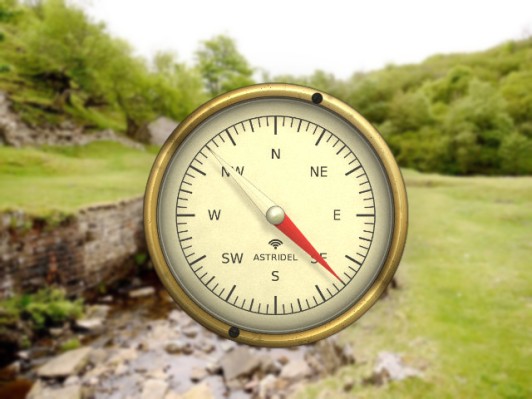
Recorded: 135 (°)
